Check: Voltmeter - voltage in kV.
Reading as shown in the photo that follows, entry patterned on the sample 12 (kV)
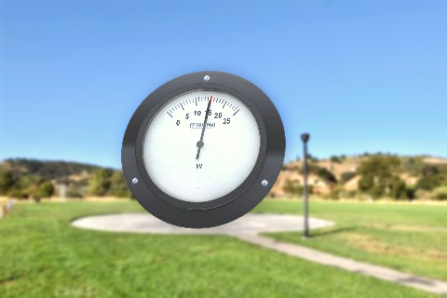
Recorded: 15 (kV)
